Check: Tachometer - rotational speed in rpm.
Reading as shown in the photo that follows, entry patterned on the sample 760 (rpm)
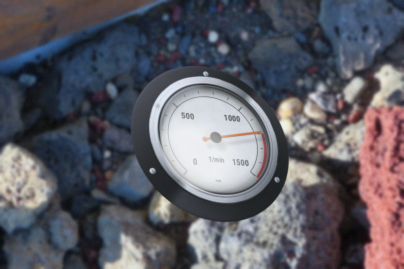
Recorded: 1200 (rpm)
